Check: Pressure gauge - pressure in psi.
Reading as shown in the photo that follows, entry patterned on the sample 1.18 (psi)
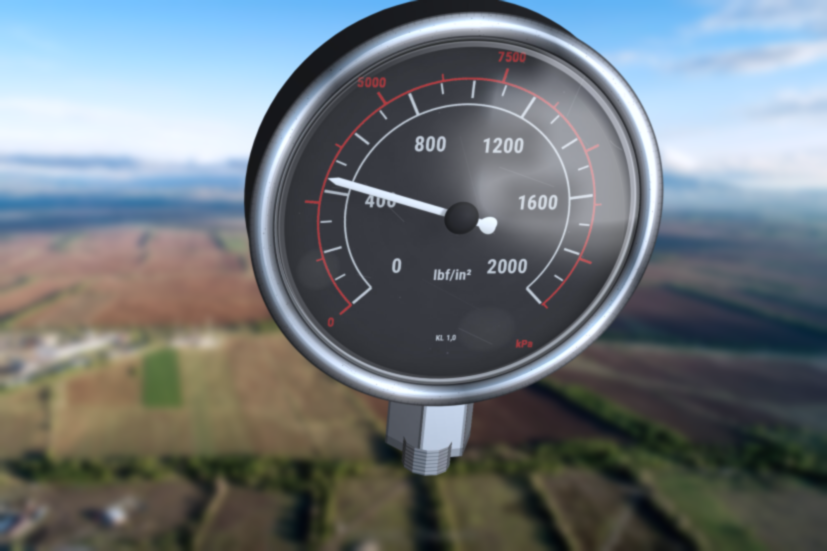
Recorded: 450 (psi)
